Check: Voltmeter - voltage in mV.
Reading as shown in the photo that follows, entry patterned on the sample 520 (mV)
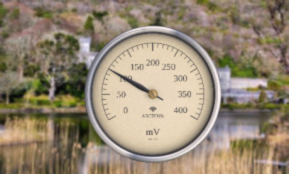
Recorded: 100 (mV)
